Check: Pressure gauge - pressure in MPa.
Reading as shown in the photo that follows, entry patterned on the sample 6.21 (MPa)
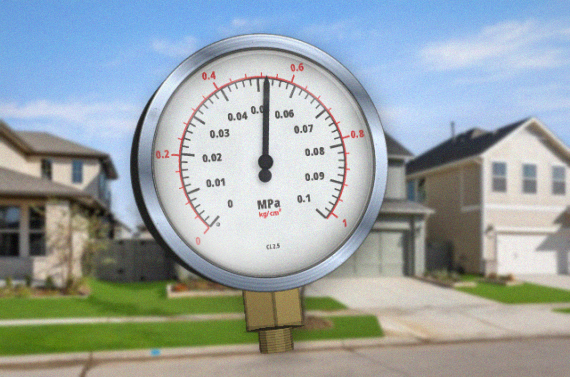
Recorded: 0.052 (MPa)
